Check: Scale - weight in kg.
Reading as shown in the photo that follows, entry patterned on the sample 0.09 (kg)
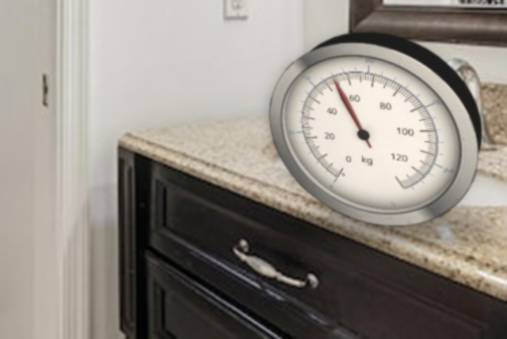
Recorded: 55 (kg)
